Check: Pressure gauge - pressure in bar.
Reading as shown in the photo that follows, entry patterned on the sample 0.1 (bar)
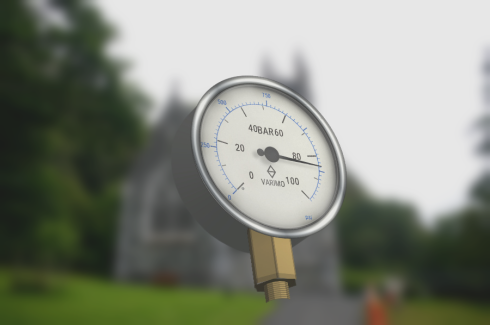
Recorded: 85 (bar)
